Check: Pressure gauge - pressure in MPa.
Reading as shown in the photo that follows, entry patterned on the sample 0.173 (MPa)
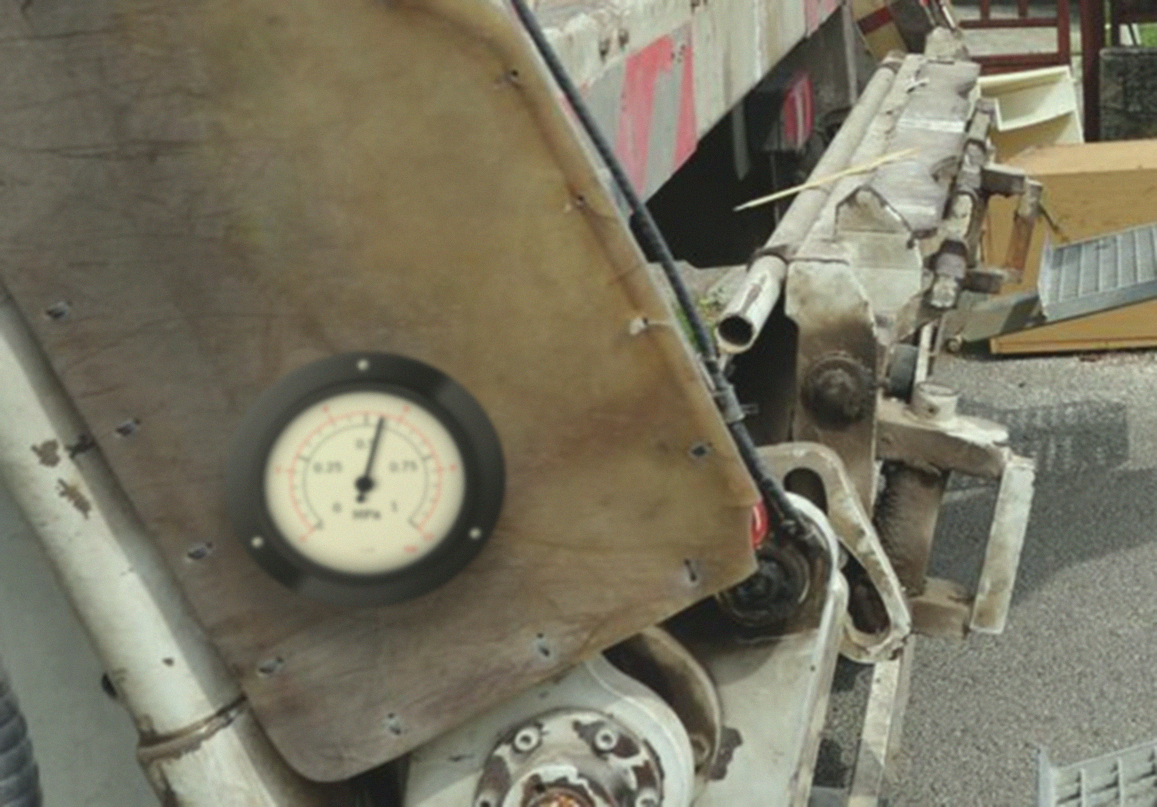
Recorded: 0.55 (MPa)
